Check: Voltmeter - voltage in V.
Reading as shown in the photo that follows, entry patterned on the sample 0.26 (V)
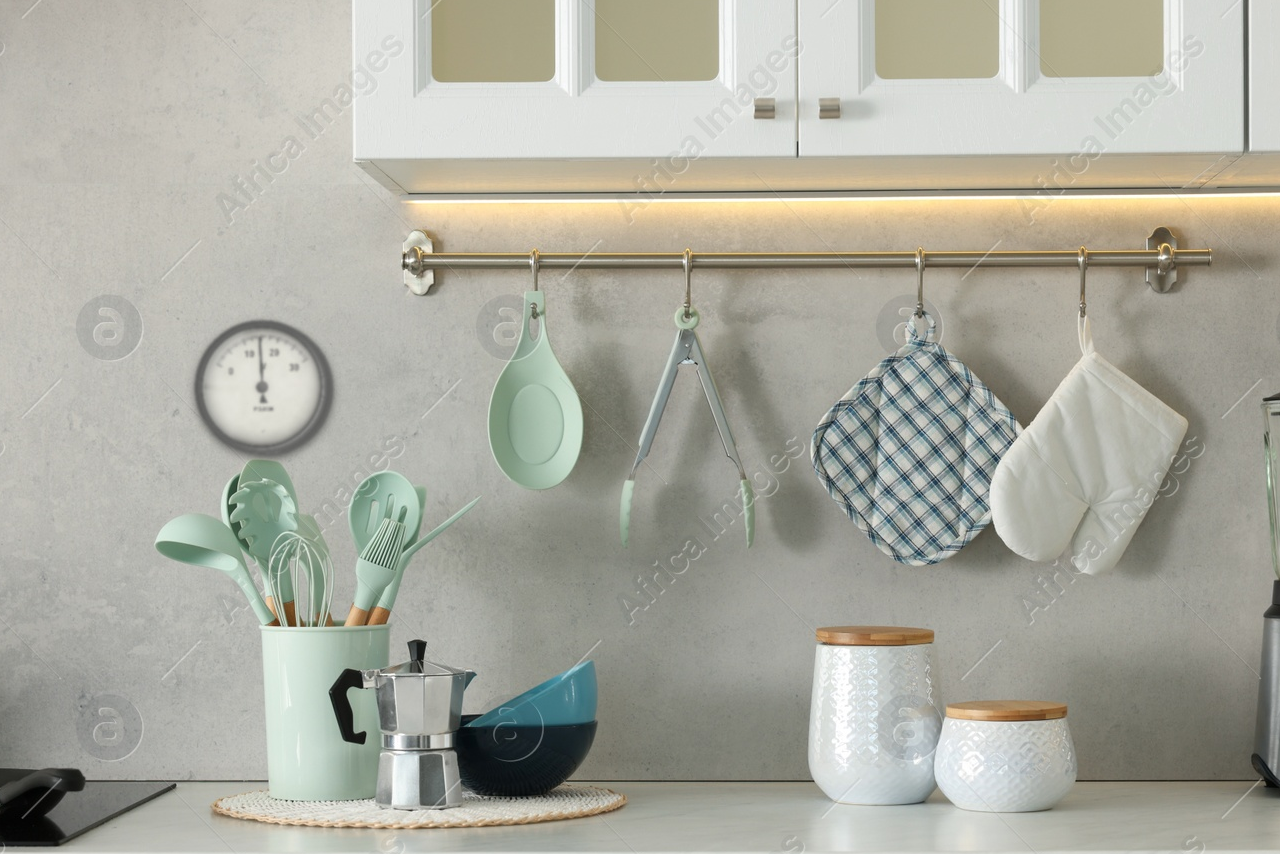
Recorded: 15 (V)
